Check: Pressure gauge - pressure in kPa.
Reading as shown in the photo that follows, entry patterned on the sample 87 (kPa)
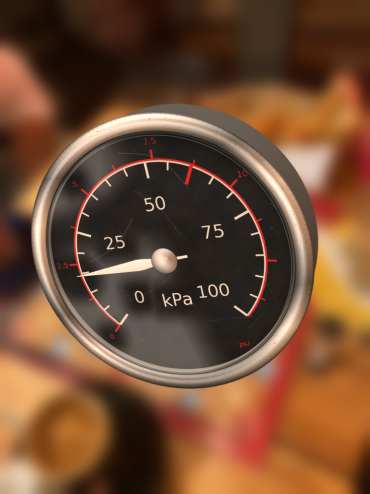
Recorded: 15 (kPa)
